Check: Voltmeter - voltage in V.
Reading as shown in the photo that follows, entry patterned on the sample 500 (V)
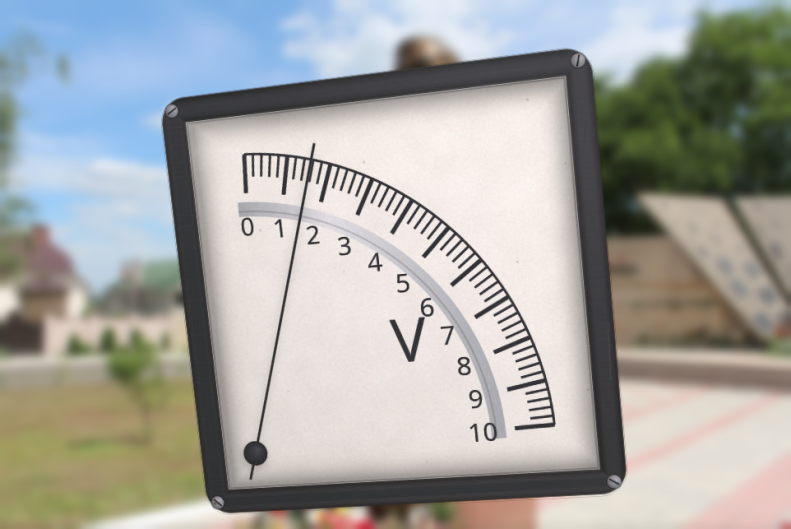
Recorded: 1.6 (V)
